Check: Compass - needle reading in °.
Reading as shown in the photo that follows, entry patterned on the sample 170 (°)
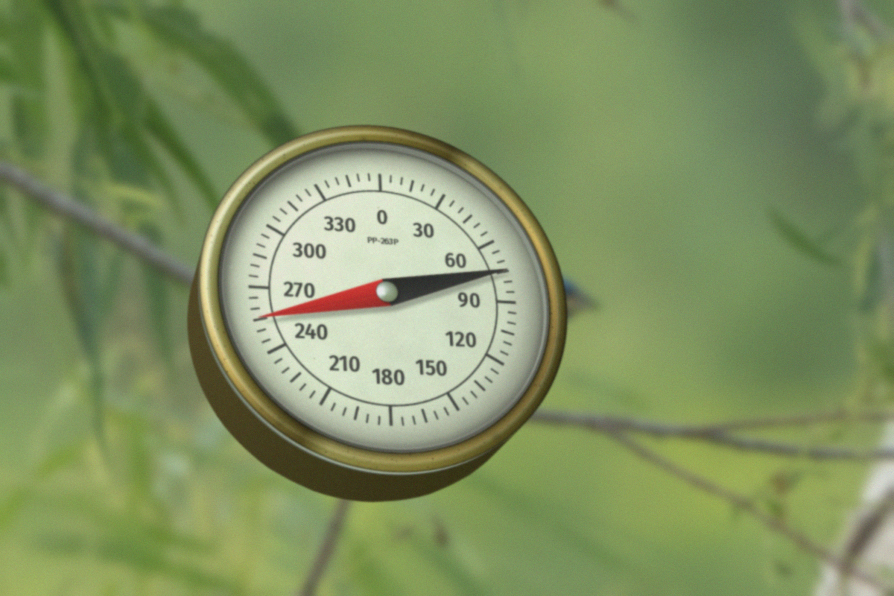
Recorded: 255 (°)
